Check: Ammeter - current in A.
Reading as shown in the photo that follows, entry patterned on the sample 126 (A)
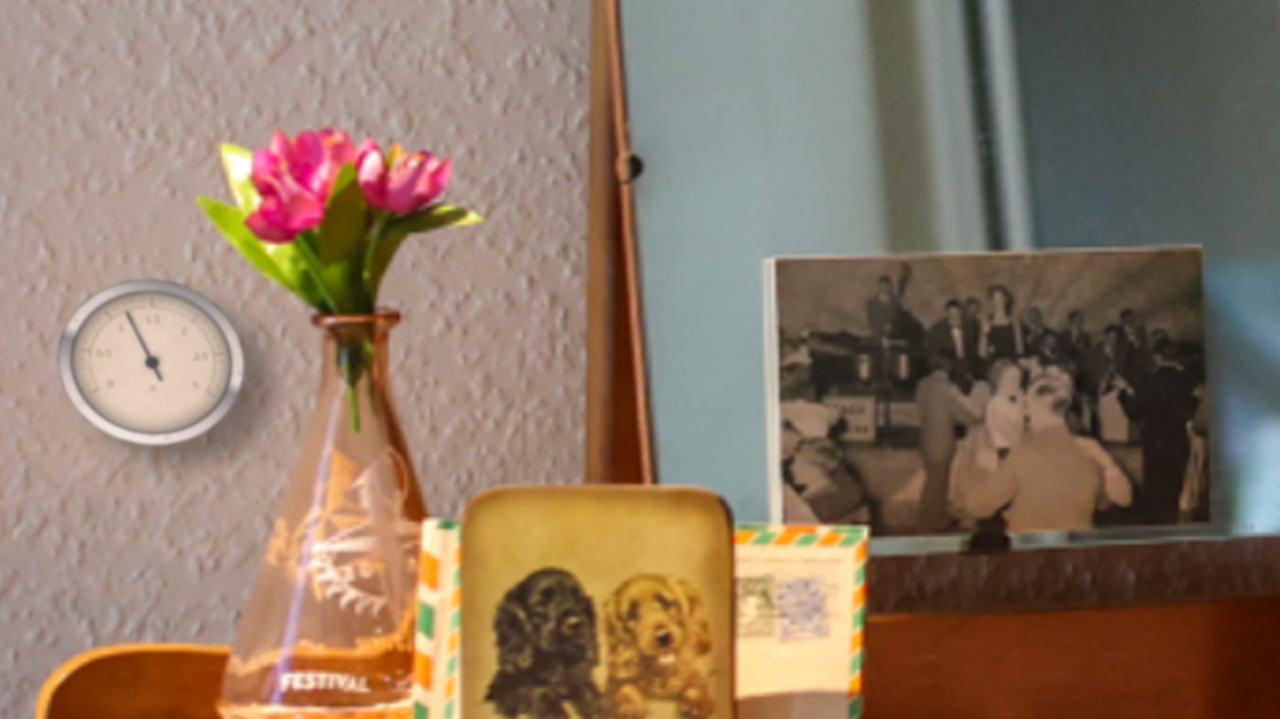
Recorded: 1.2 (A)
